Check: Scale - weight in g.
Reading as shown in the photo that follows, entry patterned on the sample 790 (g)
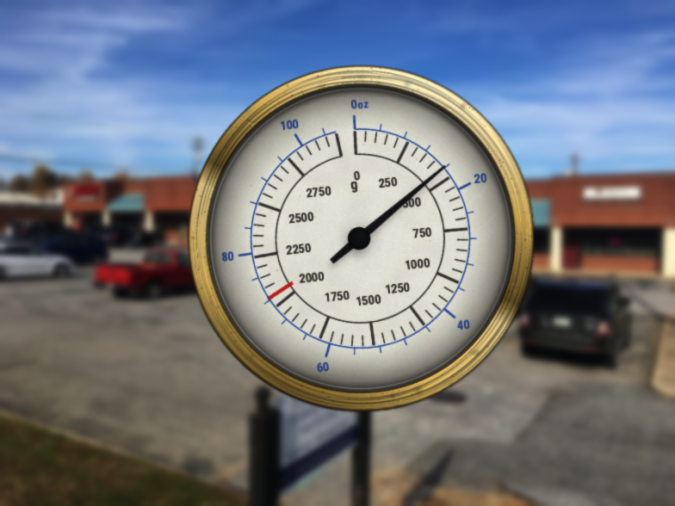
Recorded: 450 (g)
